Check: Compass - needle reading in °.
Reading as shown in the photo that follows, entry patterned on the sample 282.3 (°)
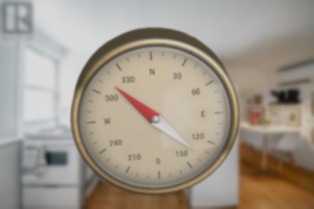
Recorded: 315 (°)
